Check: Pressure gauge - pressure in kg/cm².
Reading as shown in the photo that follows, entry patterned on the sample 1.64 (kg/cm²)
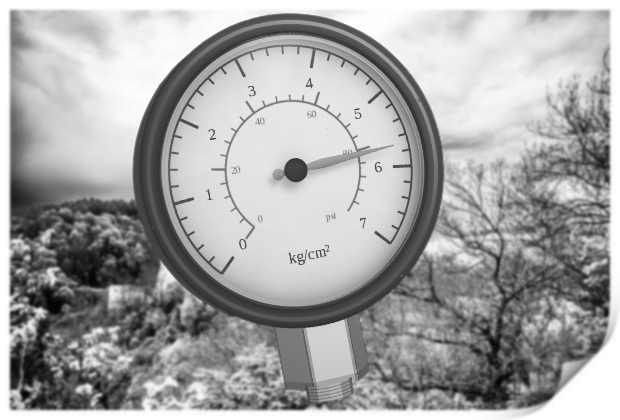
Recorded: 5.7 (kg/cm²)
